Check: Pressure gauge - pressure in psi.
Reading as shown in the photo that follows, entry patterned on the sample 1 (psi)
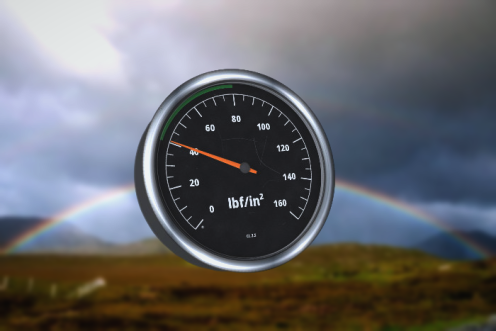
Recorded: 40 (psi)
